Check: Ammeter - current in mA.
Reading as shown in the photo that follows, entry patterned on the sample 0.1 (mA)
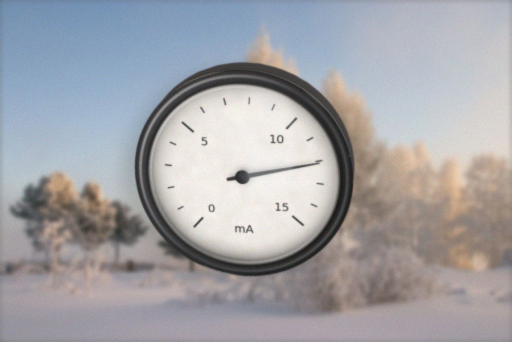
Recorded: 12 (mA)
